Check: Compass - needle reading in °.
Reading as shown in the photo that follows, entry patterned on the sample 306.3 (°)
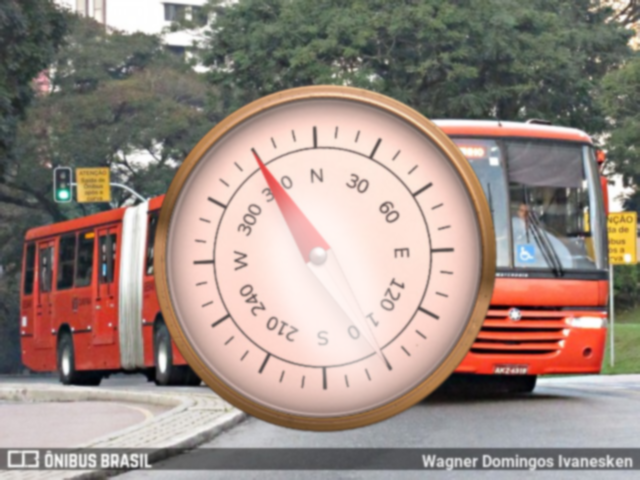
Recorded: 330 (°)
